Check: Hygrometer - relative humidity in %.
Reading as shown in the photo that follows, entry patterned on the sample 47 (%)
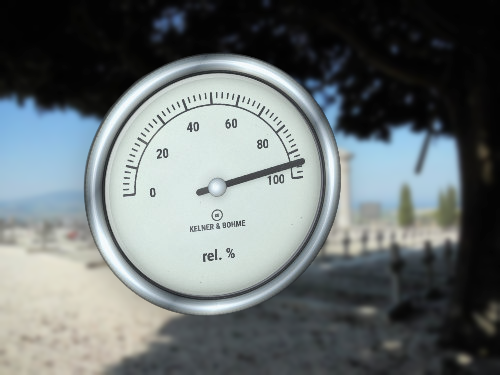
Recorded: 94 (%)
